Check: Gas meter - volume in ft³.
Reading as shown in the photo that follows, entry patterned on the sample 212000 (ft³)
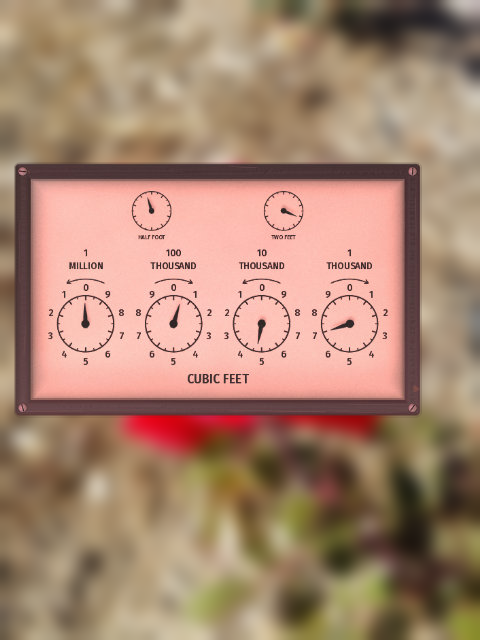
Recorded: 4700 (ft³)
